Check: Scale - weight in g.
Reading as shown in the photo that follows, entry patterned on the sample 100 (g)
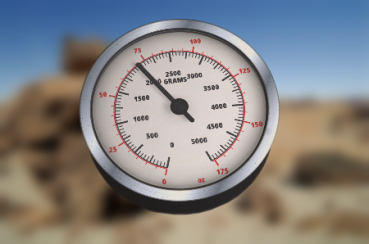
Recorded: 2000 (g)
